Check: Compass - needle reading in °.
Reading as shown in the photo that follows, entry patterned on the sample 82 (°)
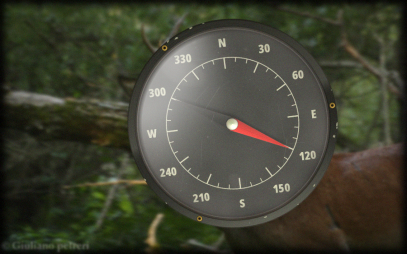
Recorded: 120 (°)
